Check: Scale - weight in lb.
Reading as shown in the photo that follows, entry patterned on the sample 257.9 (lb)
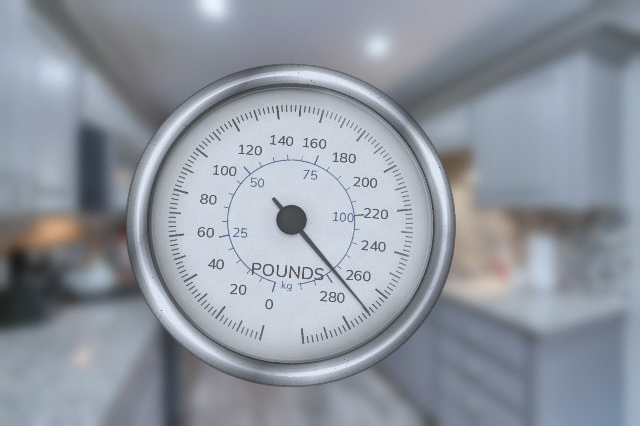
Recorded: 270 (lb)
